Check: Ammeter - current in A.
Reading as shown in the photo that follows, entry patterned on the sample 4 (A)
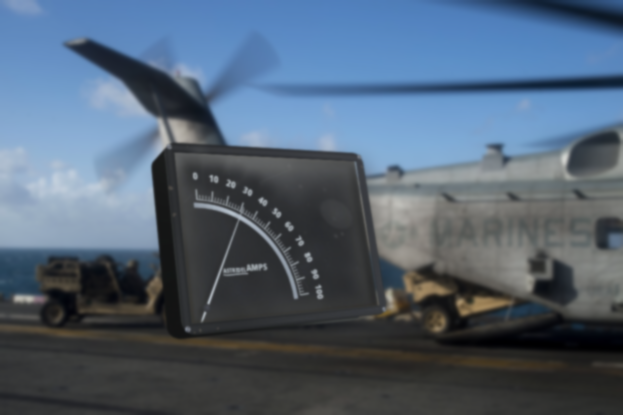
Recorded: 30 (A)
